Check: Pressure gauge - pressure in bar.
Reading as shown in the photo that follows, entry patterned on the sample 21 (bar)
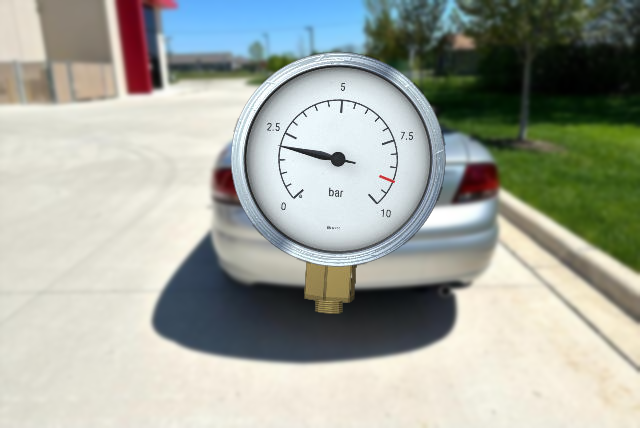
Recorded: 2 (bar)
